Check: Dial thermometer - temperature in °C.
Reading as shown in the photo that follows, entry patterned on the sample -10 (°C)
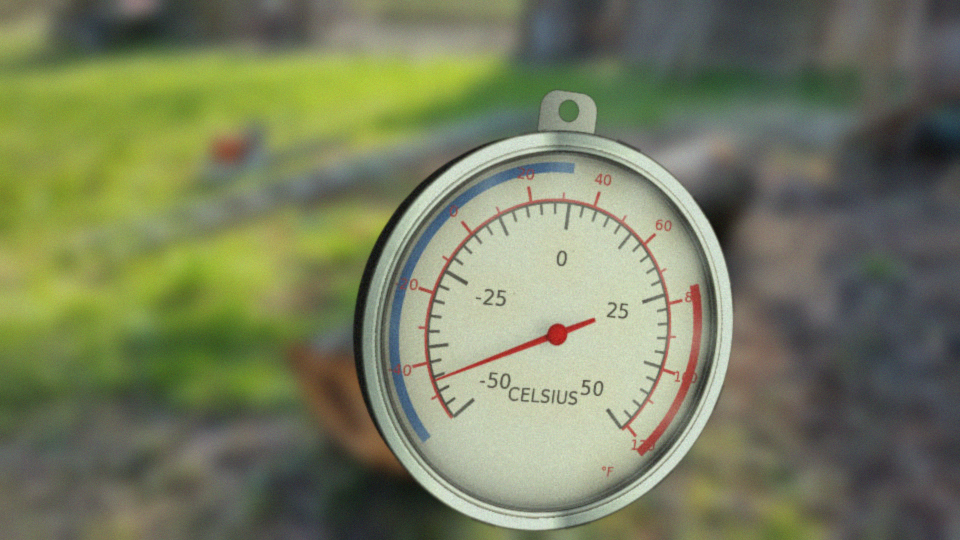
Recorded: -42.5 (°C)
